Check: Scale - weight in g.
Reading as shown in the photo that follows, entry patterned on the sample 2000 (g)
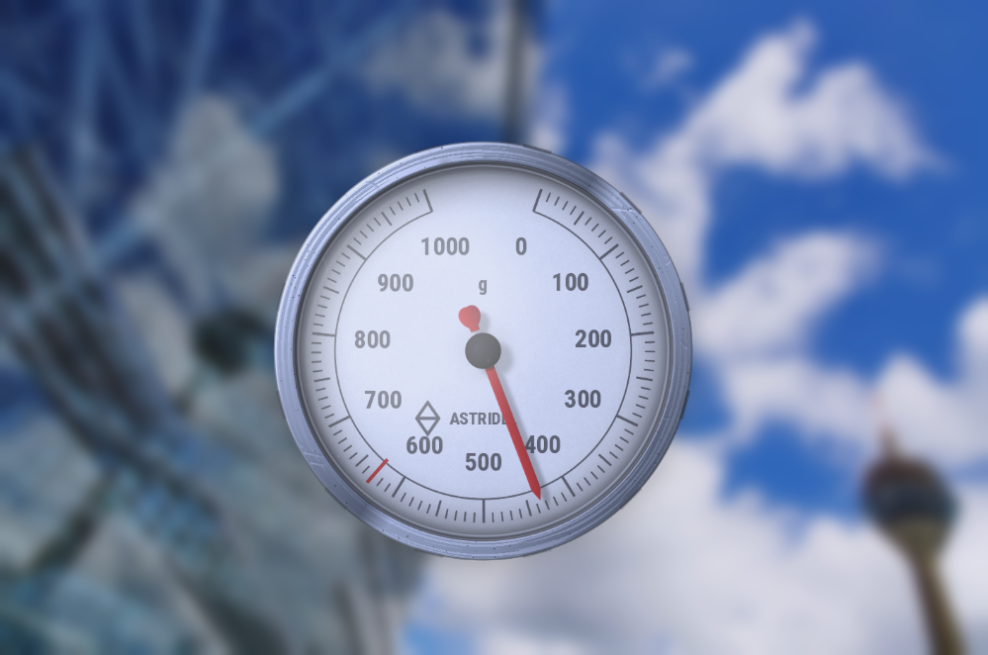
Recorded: 435 (g)
